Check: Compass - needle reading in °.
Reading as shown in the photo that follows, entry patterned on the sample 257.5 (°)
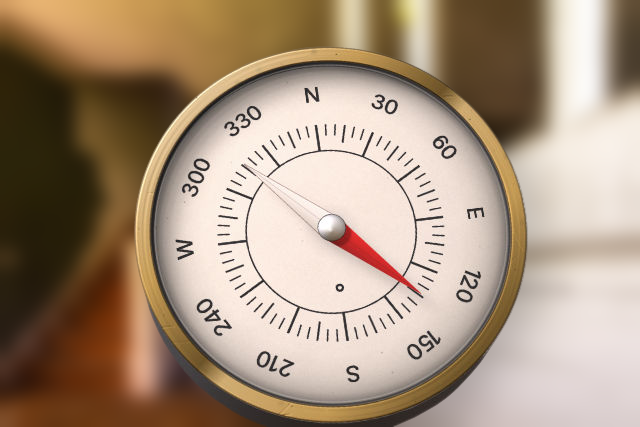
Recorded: 135 (°)
